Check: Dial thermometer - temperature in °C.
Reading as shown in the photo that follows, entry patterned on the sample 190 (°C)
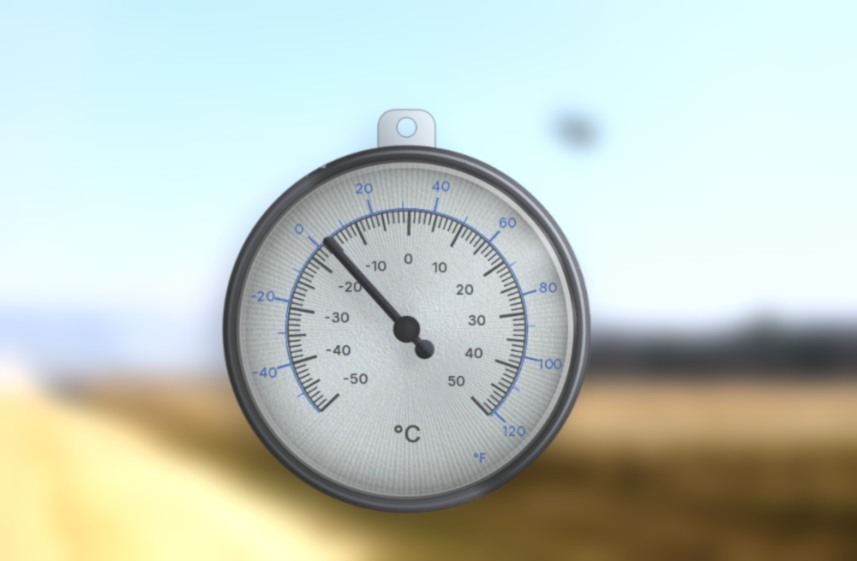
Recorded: -16 (°C)
